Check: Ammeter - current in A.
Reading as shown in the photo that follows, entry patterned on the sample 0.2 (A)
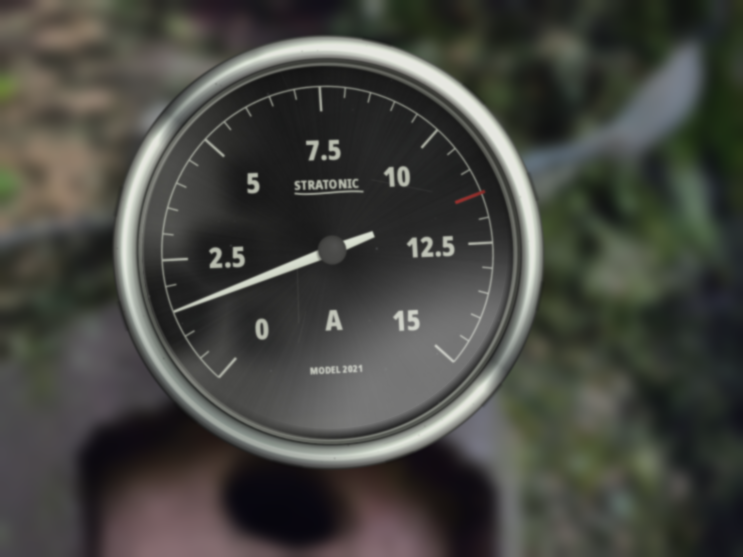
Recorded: 1.5 (A)
